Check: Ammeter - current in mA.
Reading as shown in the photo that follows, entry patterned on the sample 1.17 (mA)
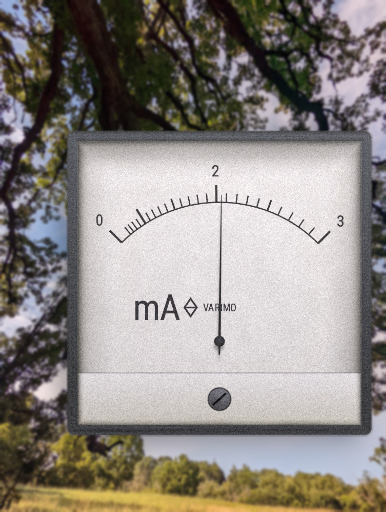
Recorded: 2.05 (mA)
